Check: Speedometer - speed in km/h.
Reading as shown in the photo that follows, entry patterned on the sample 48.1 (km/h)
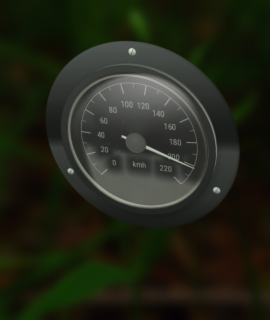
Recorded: 200 (km/h)
